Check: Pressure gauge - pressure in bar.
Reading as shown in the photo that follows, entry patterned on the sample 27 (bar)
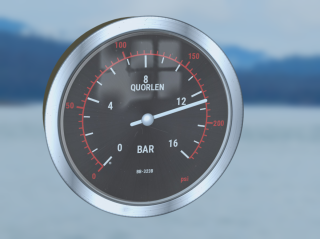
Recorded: 12.5 (bar)
